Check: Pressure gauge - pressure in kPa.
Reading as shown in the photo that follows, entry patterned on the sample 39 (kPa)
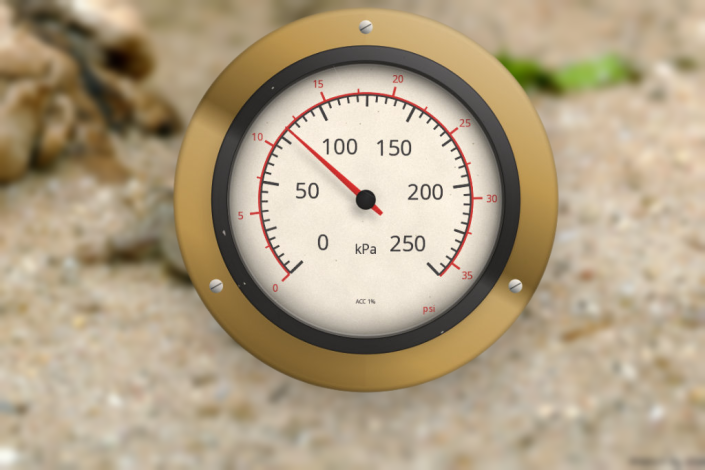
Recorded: 80 (kPa)
